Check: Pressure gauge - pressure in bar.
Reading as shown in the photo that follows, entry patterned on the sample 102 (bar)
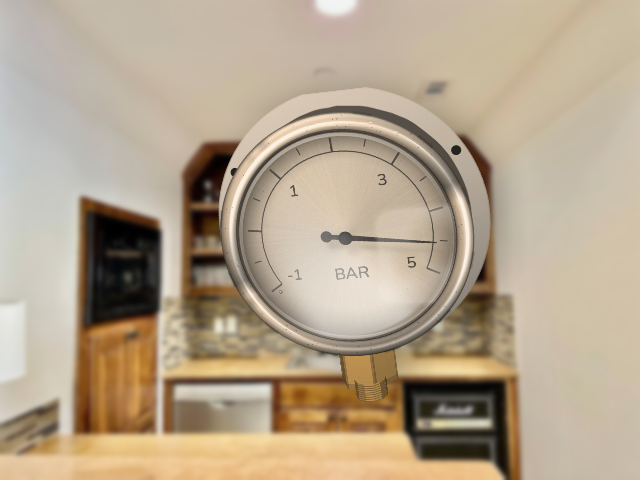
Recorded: 4.5 (bar)
